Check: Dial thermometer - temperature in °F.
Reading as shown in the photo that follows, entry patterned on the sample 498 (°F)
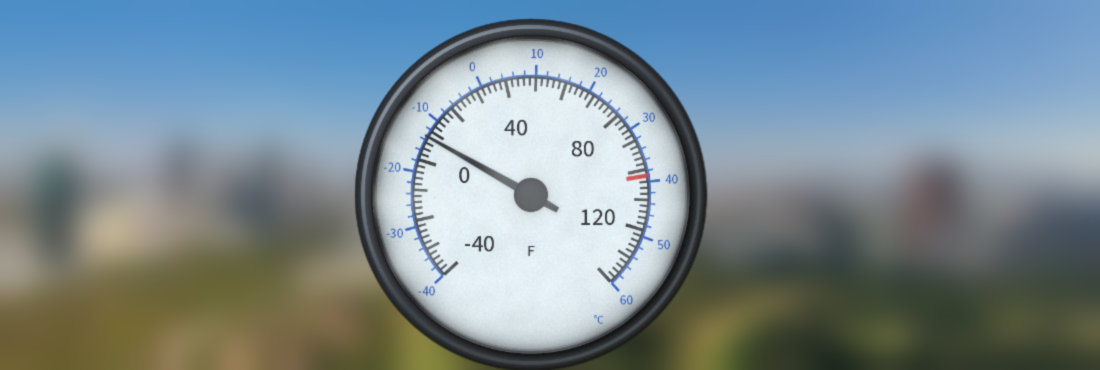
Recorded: 8 (°F)
